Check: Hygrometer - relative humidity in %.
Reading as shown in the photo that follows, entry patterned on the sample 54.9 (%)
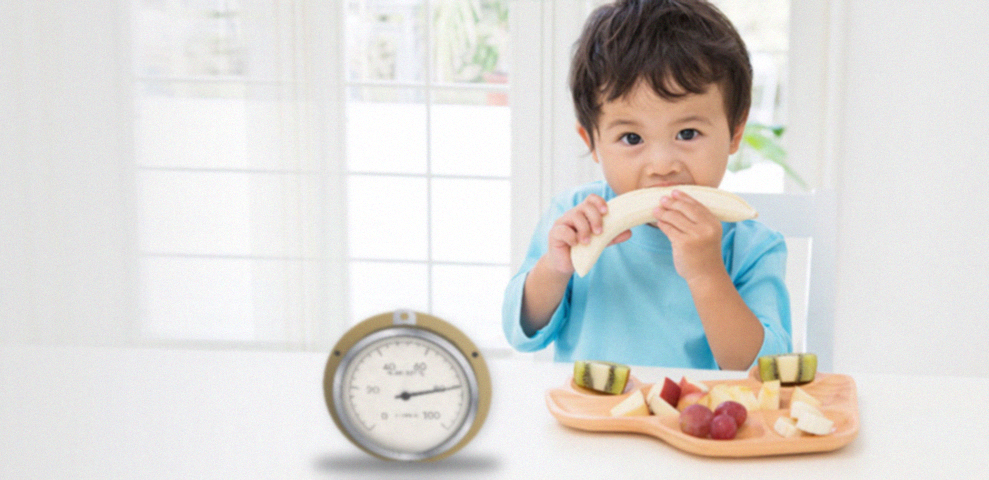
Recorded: 80 (%)
